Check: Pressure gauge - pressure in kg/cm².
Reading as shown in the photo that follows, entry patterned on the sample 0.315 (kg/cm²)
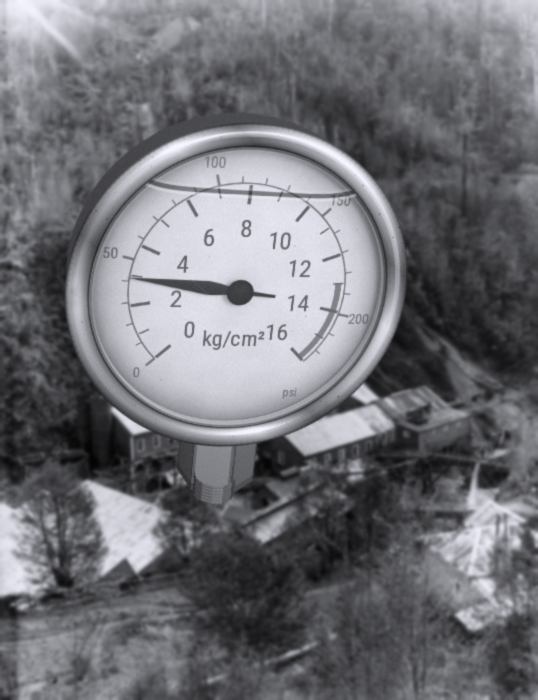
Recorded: 3 (kg/cm²)
